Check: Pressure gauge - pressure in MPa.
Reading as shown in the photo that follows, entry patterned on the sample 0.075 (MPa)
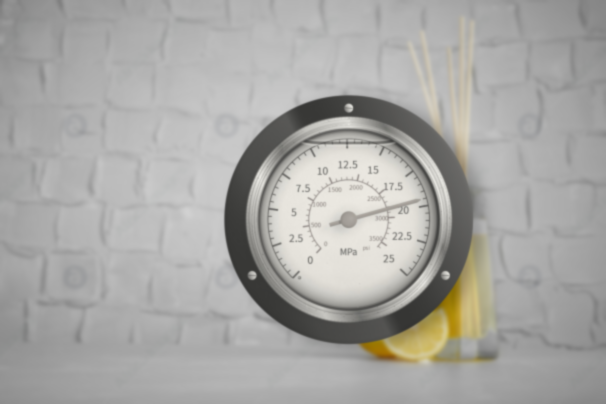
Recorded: 19.5 (MPa)
